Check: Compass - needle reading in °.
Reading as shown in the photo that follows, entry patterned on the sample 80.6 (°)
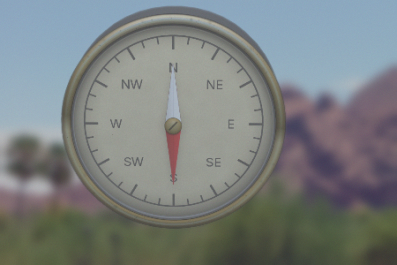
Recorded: 180 (°)
